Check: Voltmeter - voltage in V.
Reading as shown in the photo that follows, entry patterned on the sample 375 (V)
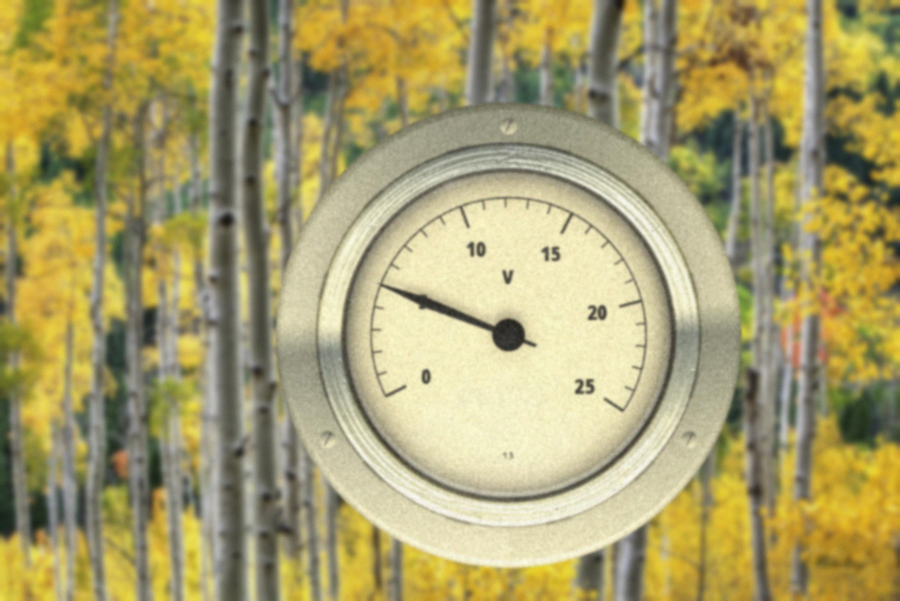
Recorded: 5 (V)
